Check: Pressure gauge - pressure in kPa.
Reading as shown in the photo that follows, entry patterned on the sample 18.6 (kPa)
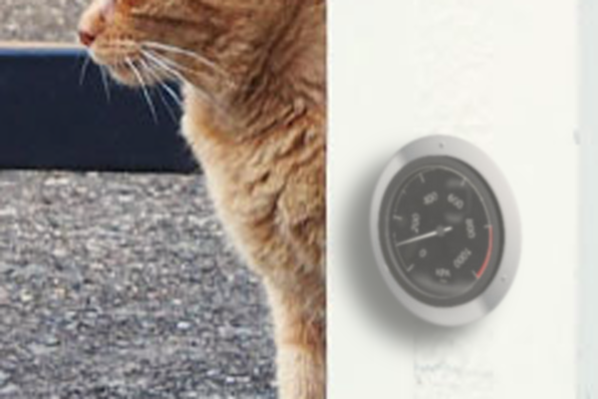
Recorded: 100 (kPa)
